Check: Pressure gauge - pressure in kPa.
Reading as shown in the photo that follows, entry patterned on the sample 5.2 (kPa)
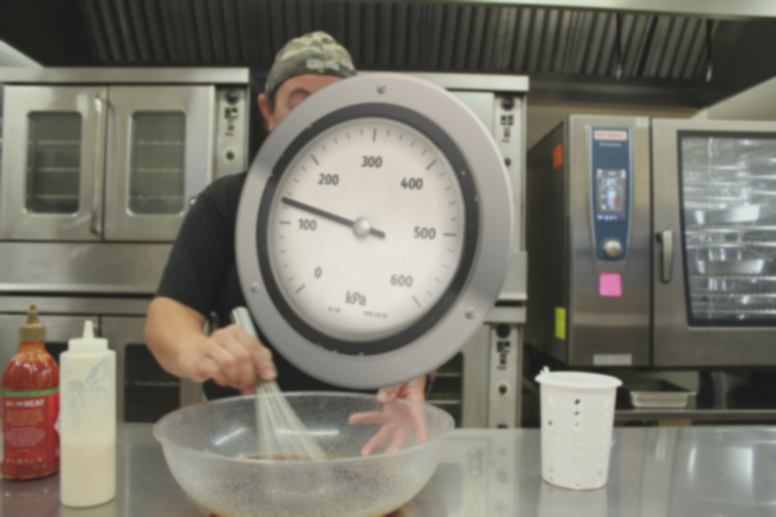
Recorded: 130 (kPa)
